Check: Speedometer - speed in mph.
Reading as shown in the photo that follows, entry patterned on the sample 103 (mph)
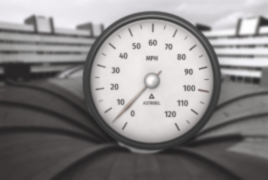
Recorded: 5 (mph)
